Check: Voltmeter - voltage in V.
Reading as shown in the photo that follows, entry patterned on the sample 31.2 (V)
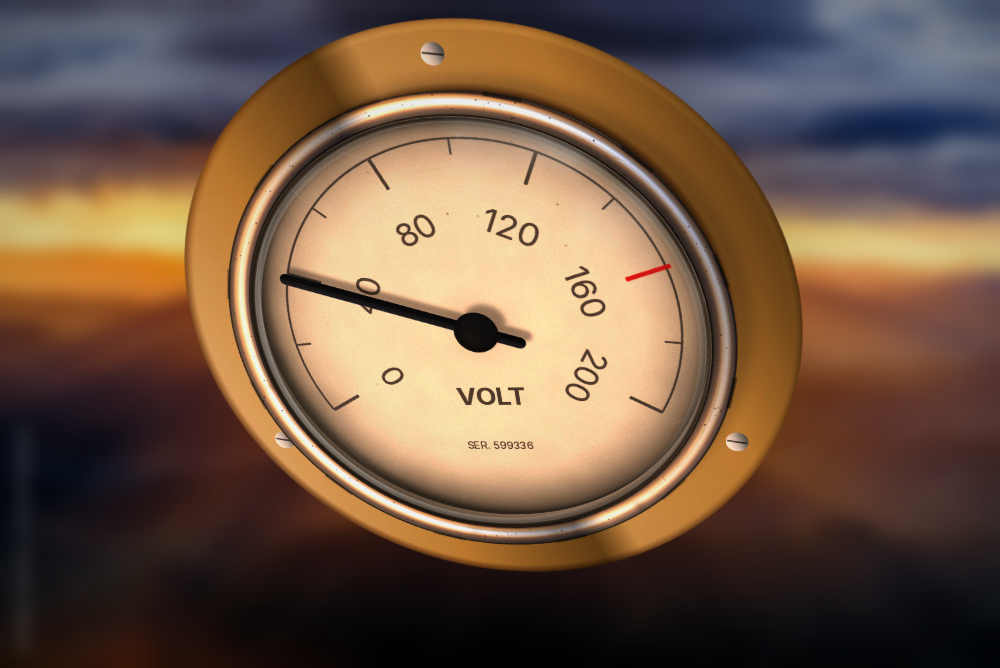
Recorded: 40 (V)
